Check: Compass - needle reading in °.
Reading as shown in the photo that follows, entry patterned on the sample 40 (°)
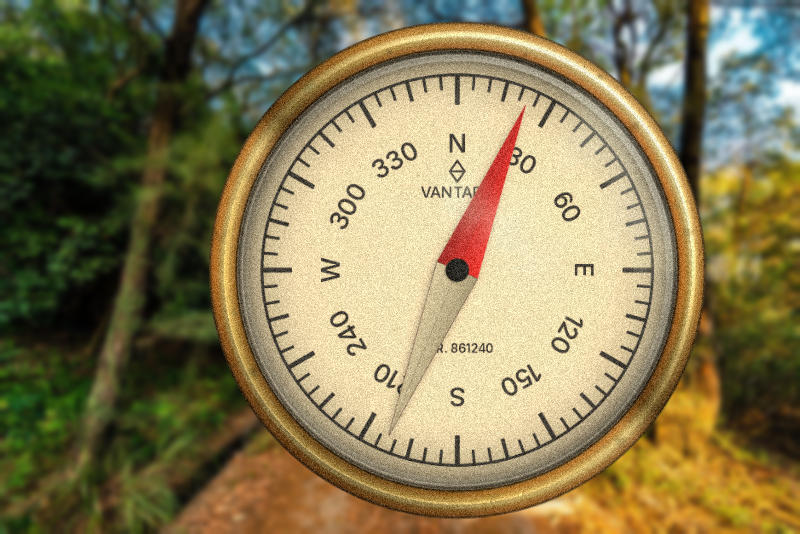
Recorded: 22.5 (°)
